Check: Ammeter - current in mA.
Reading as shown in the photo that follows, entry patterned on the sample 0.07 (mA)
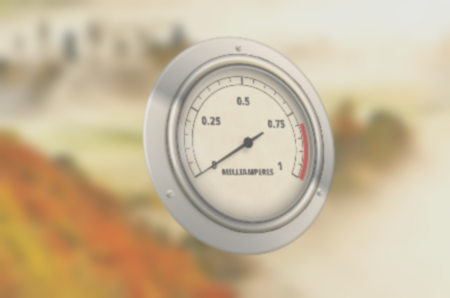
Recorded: 0 (mA)
